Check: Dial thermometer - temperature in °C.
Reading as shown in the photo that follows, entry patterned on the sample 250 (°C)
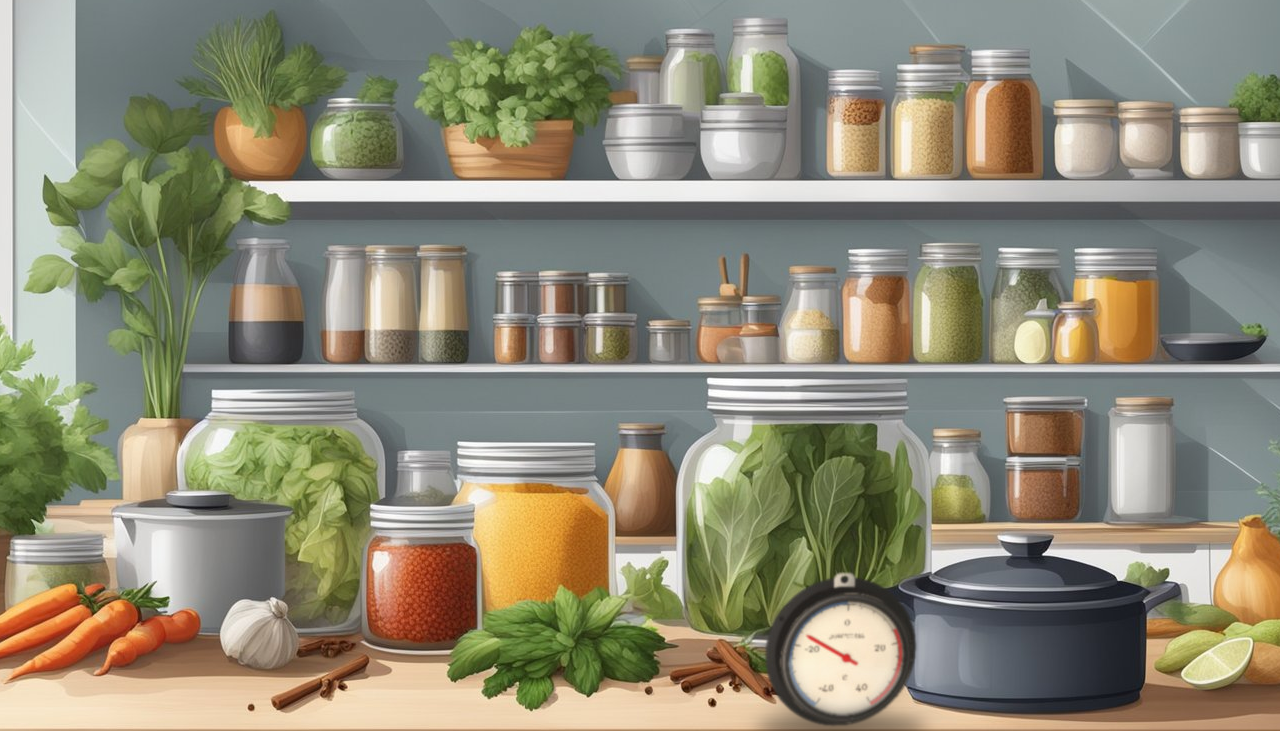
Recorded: -16 (°C)
